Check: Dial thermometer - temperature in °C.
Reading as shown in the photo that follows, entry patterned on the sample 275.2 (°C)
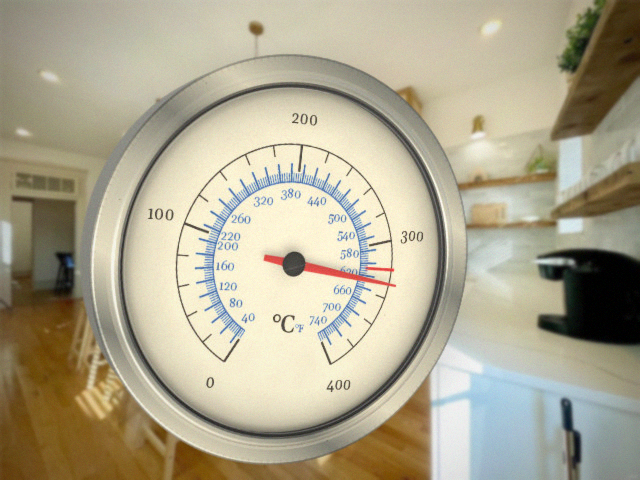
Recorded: 330 (°C)
